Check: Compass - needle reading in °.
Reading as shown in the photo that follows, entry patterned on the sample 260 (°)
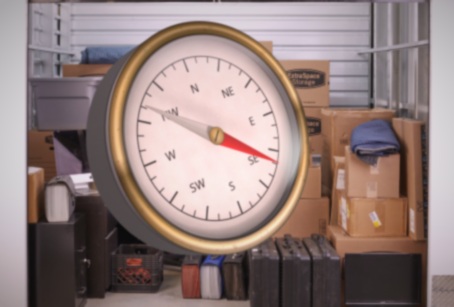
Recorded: 130 (°)
